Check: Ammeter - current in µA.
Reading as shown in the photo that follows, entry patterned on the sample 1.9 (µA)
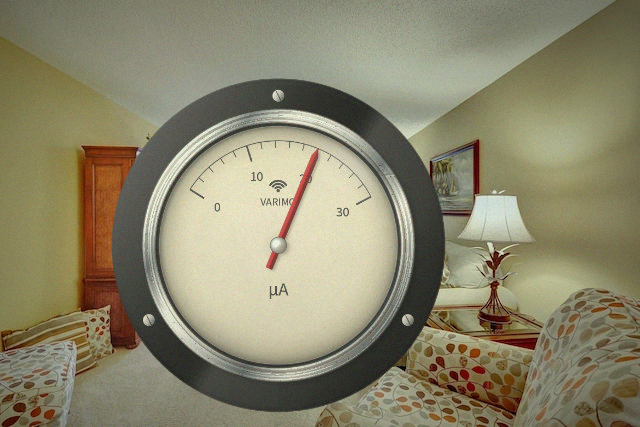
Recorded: 20 (µA)
